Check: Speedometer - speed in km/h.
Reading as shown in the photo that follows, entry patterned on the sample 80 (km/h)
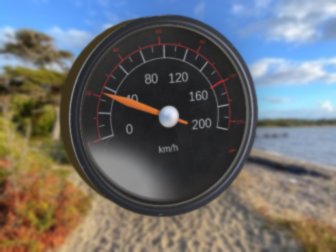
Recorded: 35 (km/h)
